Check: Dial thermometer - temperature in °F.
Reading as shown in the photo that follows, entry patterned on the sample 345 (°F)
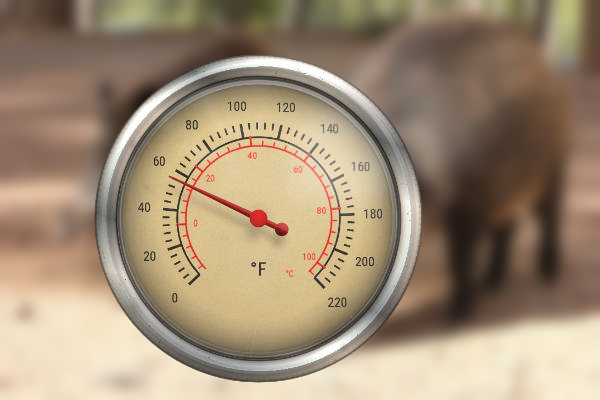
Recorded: 56 (°F)
